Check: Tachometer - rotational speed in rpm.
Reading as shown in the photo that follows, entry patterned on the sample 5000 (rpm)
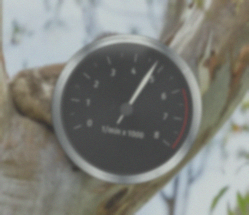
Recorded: 4750 (rpm)
